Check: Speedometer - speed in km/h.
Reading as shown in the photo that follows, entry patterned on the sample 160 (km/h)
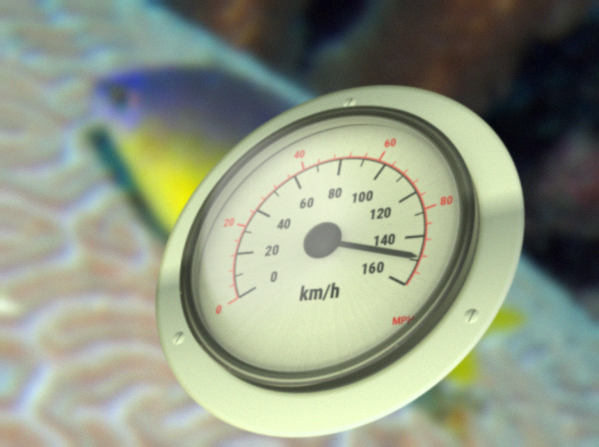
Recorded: 150 (km/h)
